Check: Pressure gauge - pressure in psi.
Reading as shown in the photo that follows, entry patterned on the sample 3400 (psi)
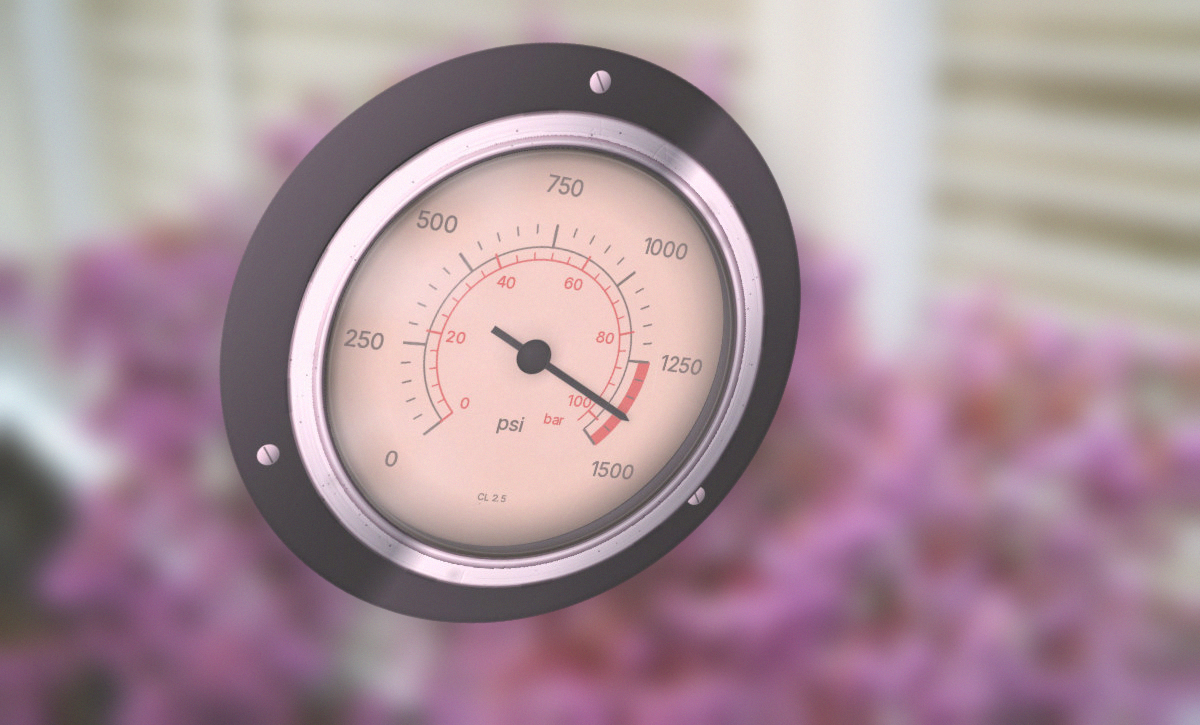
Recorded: 1400 (psi)
